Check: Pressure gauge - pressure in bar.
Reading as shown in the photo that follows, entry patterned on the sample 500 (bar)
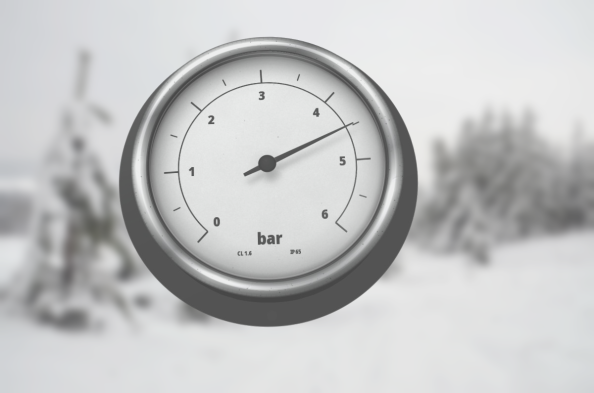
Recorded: 4.5 (bar)
